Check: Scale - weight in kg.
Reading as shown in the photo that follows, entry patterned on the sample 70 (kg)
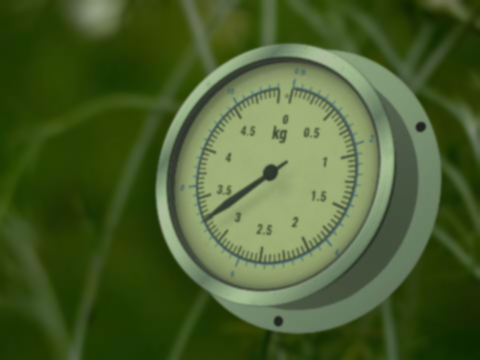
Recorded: 3.25 (kg)
